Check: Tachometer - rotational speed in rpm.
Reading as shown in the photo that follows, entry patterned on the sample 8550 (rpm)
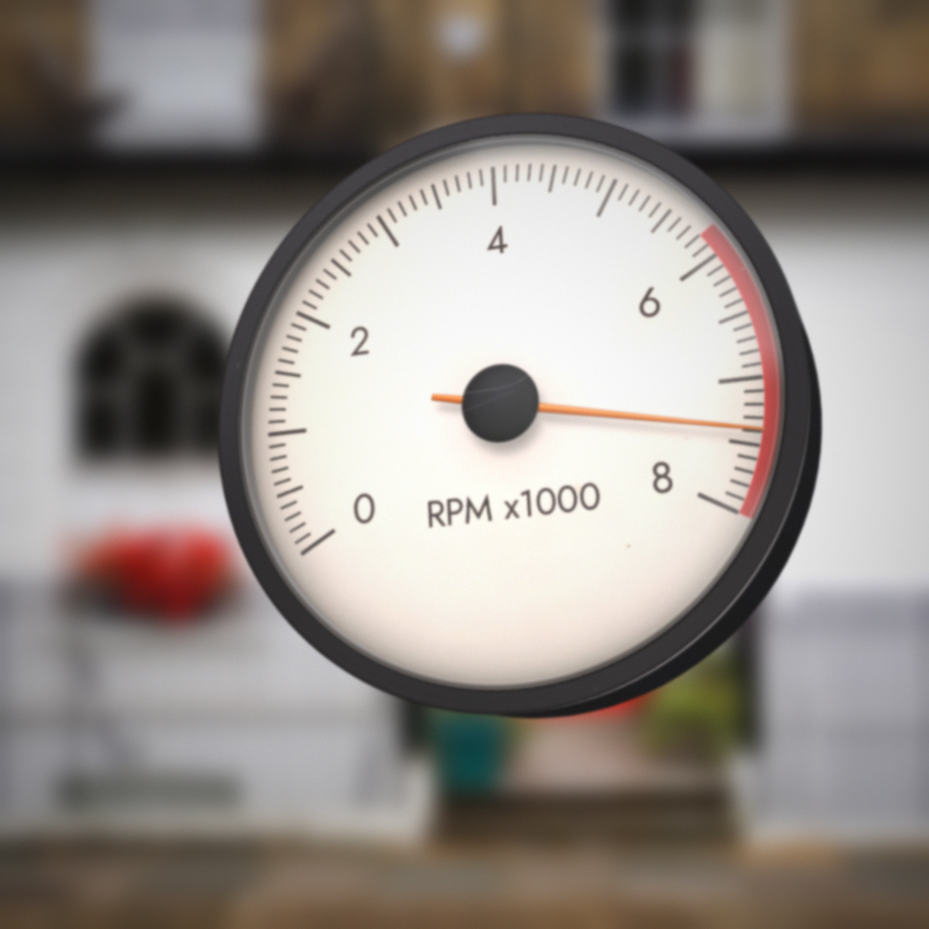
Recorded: 7400 (rpm)
